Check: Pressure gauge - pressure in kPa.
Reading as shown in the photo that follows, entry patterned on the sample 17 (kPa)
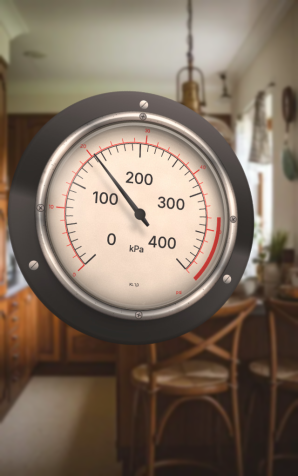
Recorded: 140 (kPa)
